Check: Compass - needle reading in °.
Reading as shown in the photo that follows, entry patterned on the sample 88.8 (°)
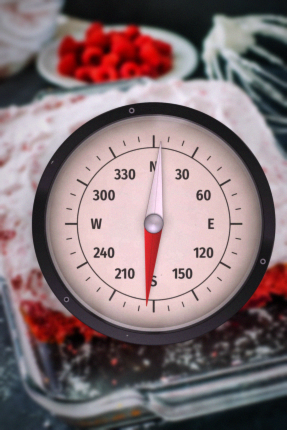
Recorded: 185 (°)
